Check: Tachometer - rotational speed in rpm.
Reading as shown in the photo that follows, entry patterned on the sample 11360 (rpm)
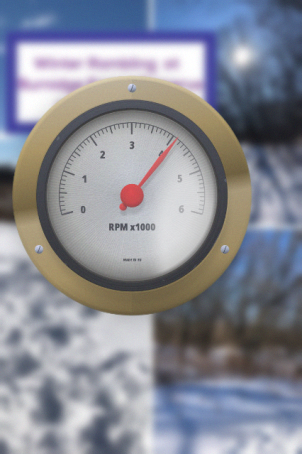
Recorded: 4100 (rpm)
